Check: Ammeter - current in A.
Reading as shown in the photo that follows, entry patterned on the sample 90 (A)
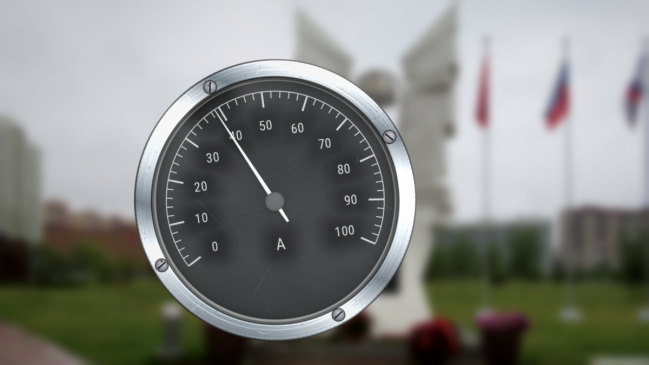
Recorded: 39 (A)
